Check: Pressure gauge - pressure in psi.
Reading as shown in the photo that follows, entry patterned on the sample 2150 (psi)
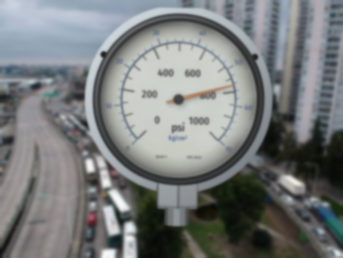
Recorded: 775 (psi)
